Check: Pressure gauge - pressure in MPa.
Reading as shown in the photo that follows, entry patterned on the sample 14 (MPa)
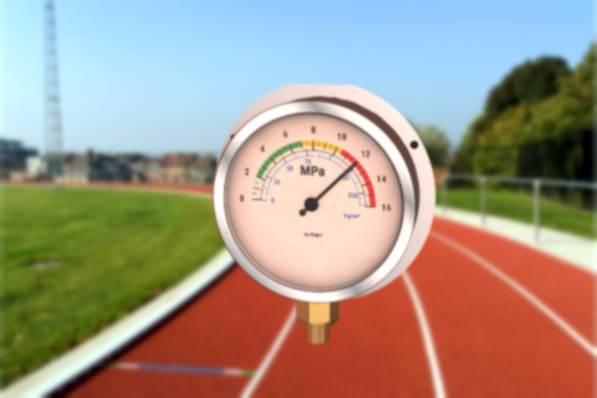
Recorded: 12 (MPa)
